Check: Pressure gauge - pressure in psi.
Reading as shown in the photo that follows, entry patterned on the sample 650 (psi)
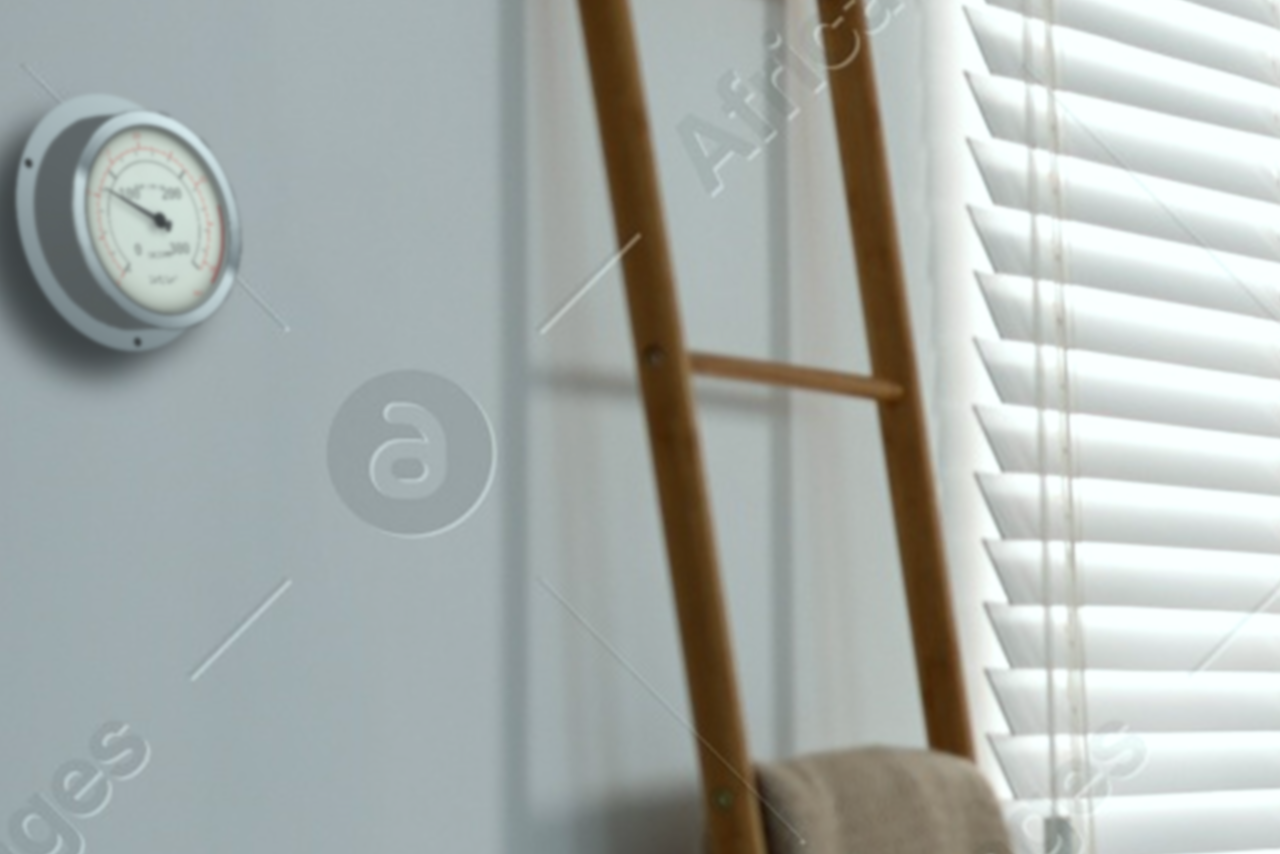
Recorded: 80 (psi)
